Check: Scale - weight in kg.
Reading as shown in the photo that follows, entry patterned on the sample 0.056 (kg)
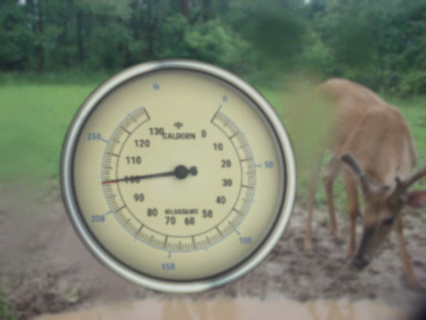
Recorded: 100 (kg)
